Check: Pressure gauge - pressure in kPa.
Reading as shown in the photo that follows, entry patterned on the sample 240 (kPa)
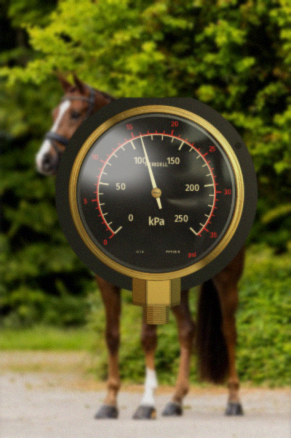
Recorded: 110 (kPa)
